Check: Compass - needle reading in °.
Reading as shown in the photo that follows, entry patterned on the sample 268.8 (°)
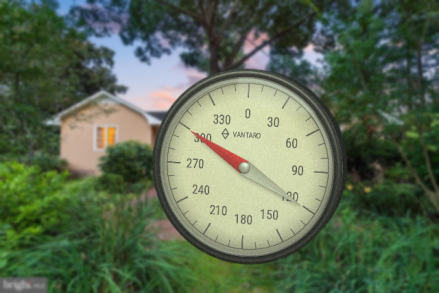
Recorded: 300 (°)
